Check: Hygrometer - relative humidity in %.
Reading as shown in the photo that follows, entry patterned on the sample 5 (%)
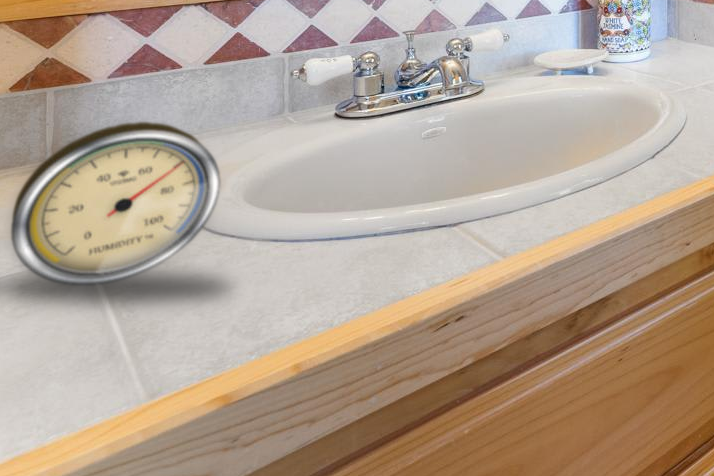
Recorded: 70 (%)
